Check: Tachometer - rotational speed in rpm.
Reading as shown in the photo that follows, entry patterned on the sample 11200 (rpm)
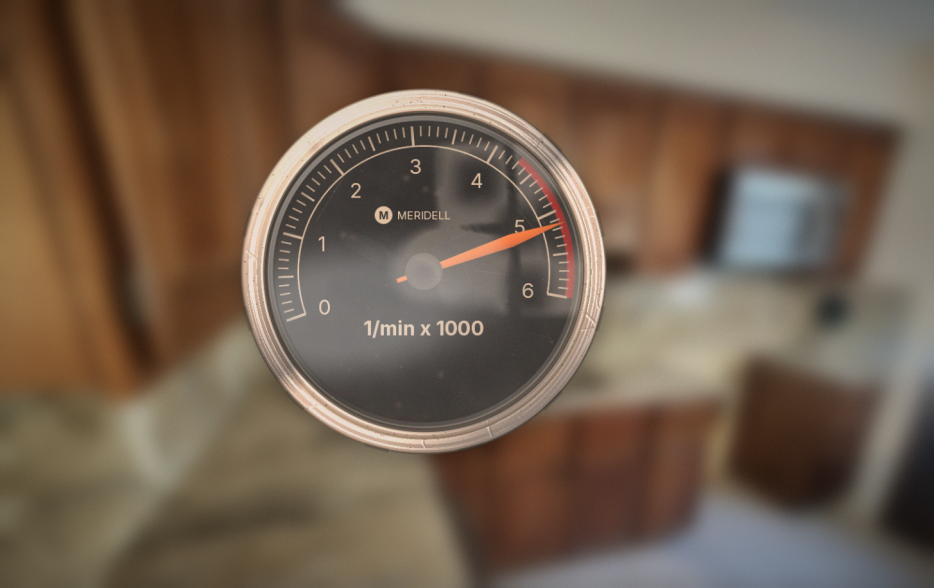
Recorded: 5150 (rpm)
